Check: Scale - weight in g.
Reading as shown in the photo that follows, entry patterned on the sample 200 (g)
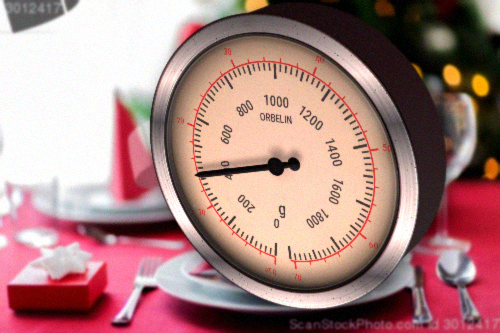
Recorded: 400 (g)
